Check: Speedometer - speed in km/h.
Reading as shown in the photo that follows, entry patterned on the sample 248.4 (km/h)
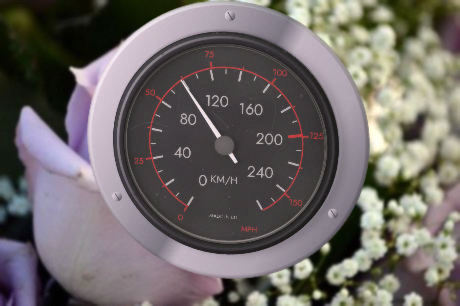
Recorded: 100 (km/h)
